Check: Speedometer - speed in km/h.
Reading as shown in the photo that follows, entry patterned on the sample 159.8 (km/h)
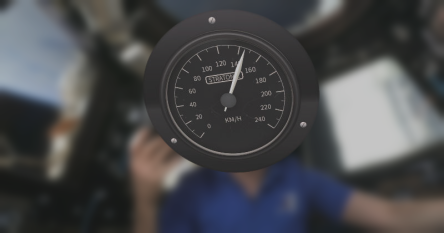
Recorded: 145 (km/h)
